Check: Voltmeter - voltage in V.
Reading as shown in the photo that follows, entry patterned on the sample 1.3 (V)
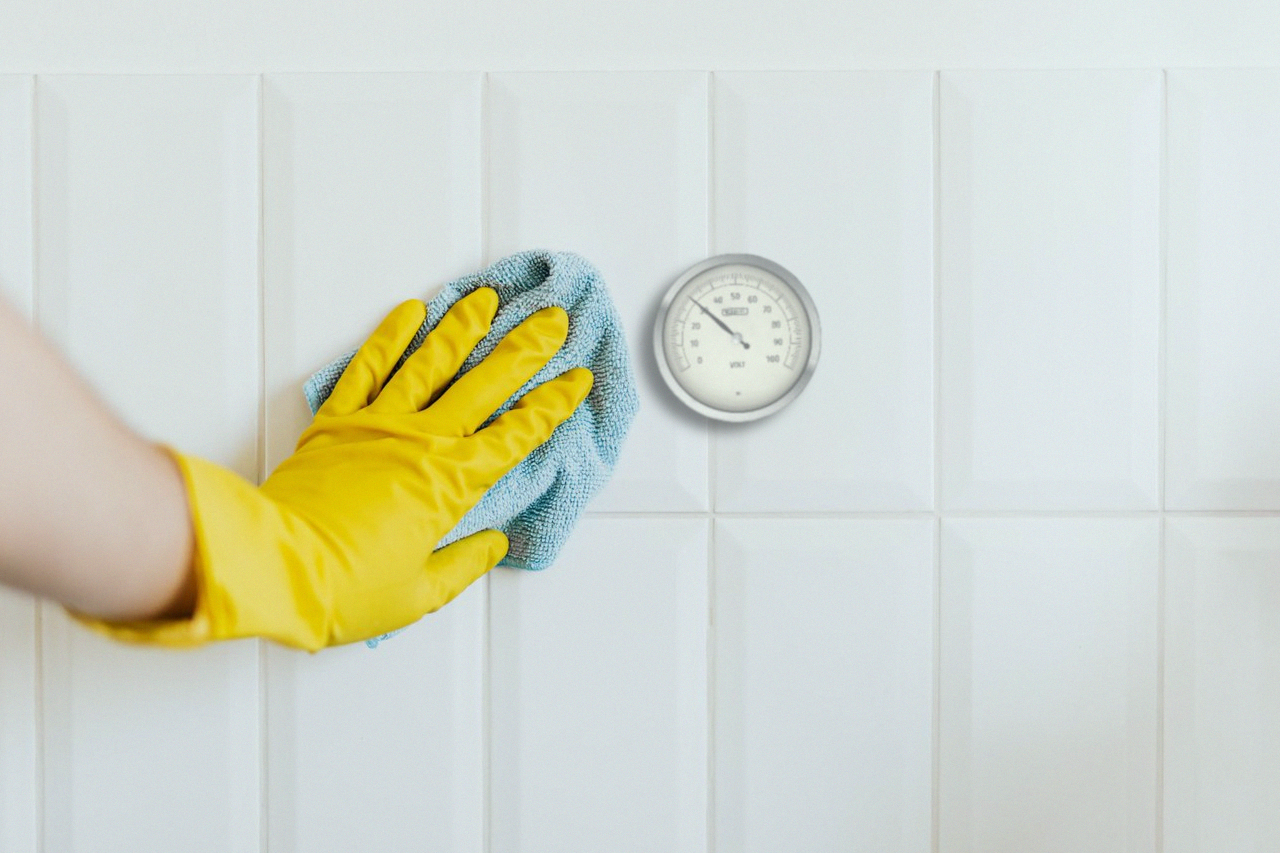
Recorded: 30 (V)
